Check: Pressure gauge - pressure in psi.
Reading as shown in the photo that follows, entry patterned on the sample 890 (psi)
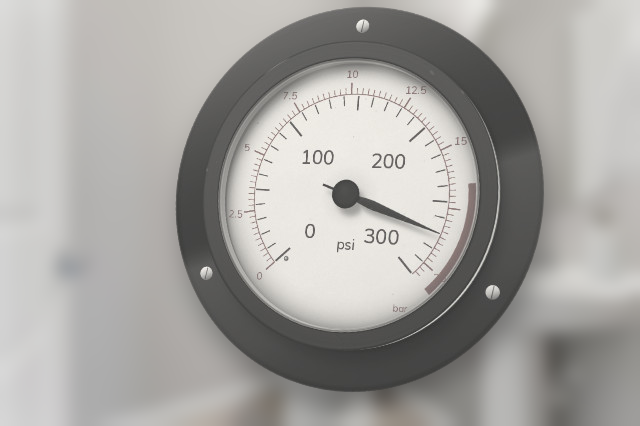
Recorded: 270 (psi)
